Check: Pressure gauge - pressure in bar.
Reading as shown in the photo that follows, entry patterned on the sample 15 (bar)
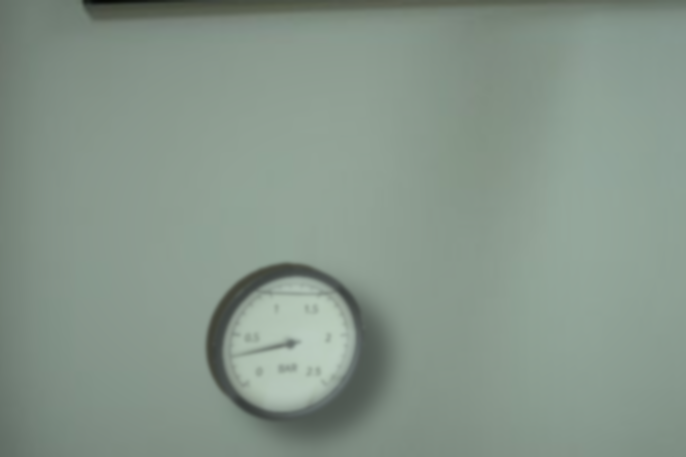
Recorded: 0.3 (bar)
